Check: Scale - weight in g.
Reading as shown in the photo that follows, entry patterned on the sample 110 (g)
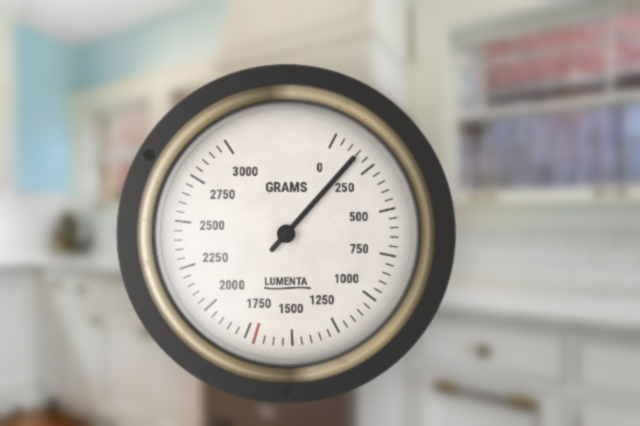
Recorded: 150 (g)
